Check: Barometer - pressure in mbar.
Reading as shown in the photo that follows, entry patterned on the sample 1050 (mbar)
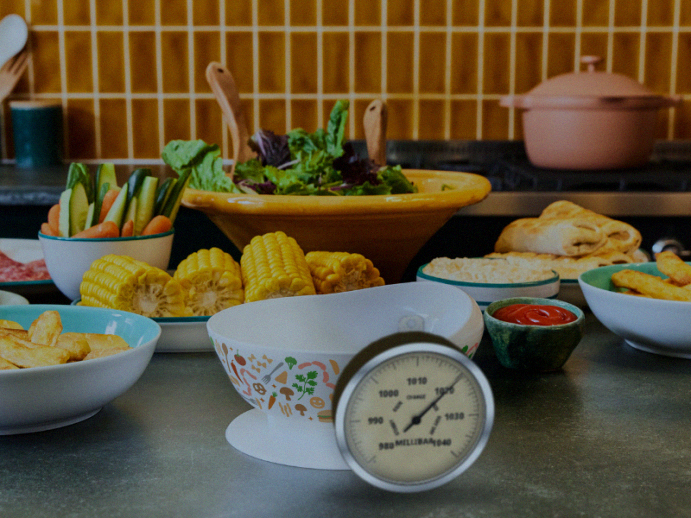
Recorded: 1020 (mbar)
